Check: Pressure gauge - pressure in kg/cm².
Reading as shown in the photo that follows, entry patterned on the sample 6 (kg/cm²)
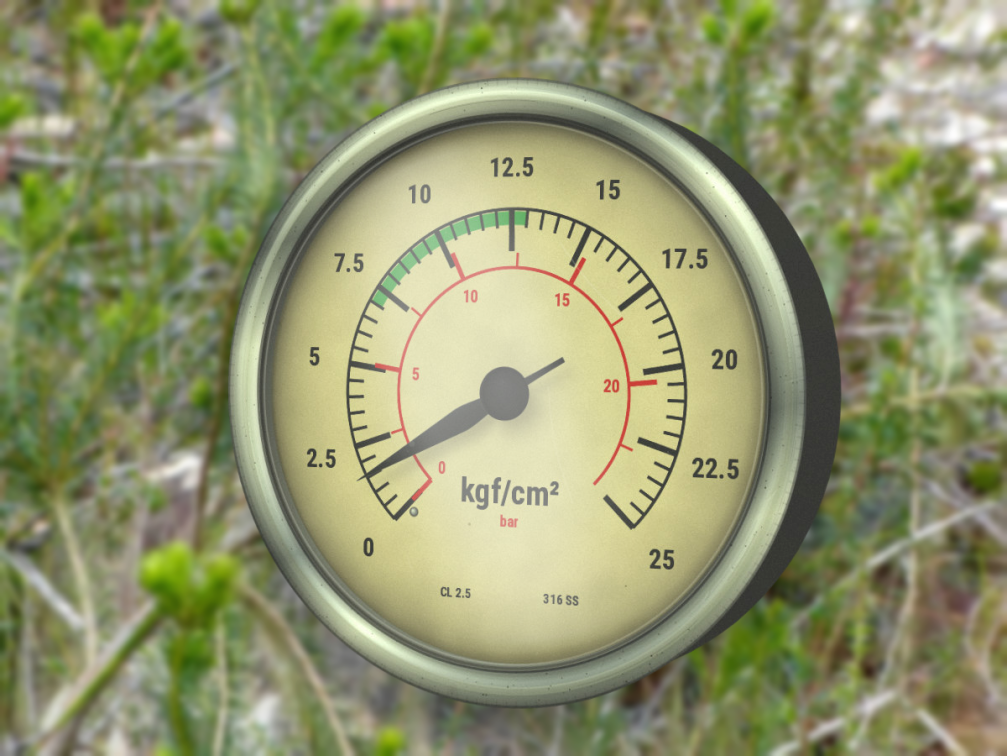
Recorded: 1.5 (kg/cm²)
